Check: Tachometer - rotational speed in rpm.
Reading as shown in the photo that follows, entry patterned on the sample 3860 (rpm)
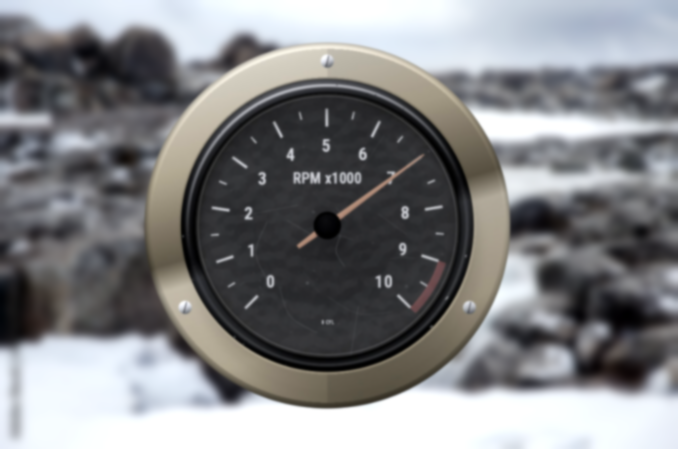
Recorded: 7000 (rpm)
